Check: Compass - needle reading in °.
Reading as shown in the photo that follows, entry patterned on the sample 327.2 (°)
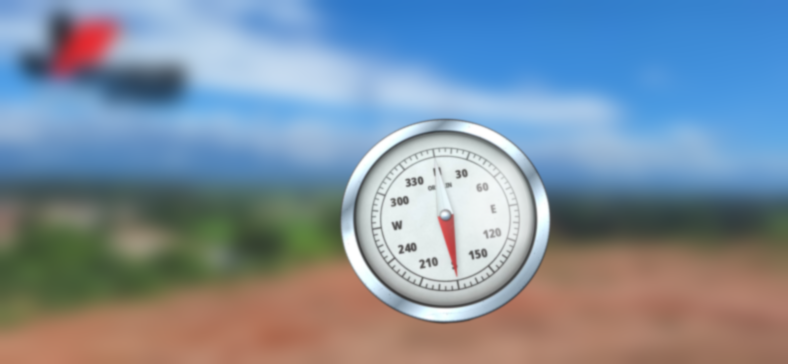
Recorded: 180 (°)
